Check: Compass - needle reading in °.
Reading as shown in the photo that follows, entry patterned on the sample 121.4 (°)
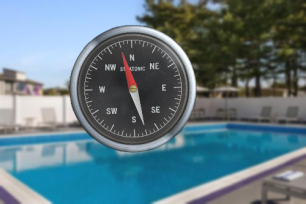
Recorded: 345 (°)
